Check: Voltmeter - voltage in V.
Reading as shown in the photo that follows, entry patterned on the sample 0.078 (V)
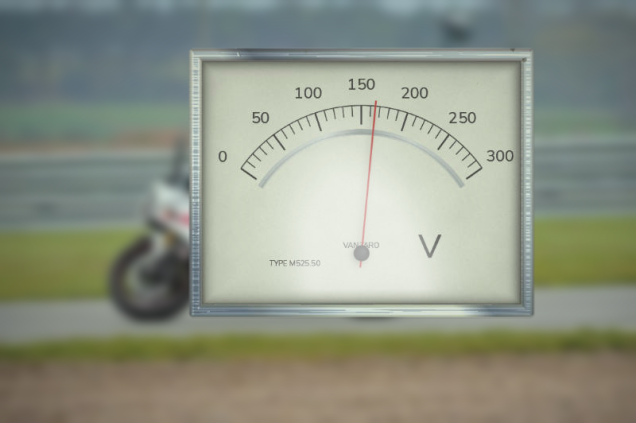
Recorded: 165 (V)
